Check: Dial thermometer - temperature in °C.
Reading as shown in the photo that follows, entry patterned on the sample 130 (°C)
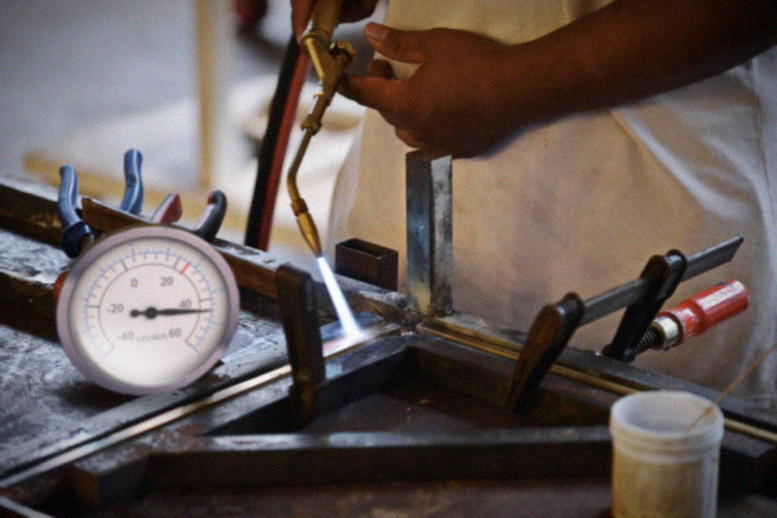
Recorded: 44 (°C)
